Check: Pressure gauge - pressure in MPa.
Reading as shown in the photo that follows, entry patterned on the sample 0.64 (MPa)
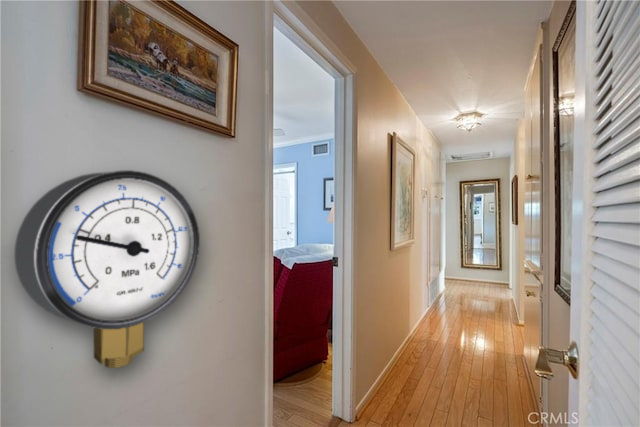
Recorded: 0.35 (MPa)
